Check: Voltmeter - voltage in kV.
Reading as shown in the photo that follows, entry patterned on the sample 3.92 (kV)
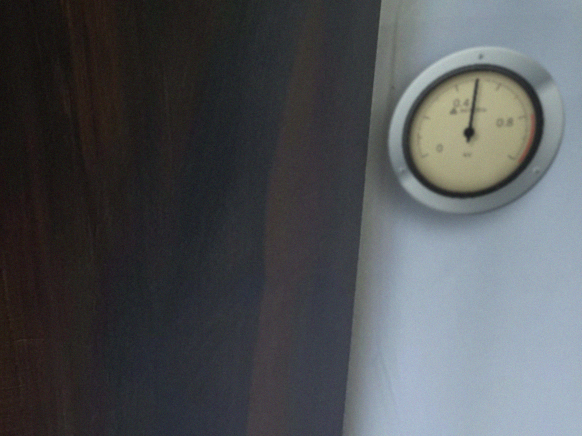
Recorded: 0.5 (kV)
